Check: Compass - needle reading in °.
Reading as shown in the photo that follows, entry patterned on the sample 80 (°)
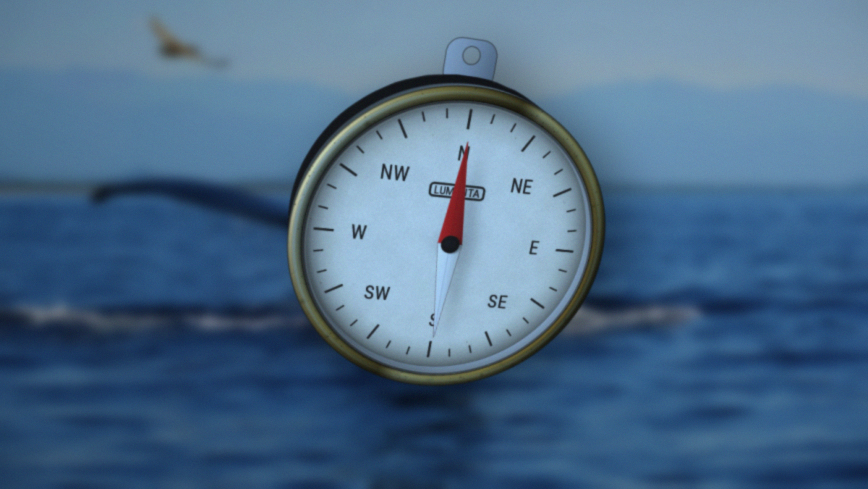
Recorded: 0 (°)
